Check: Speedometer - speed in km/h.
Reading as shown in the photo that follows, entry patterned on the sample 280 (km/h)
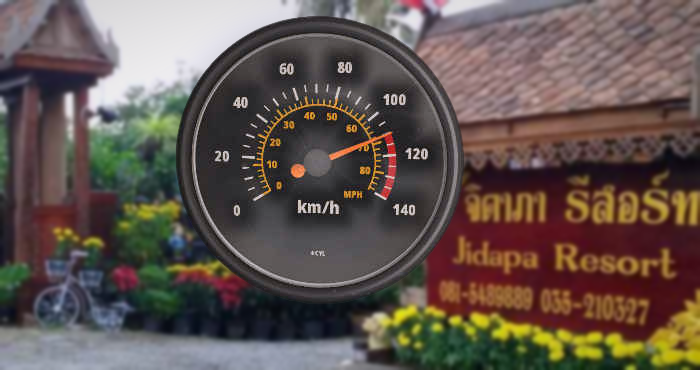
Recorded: 110 (km/h)
